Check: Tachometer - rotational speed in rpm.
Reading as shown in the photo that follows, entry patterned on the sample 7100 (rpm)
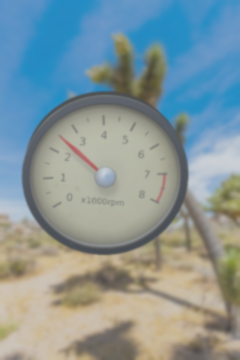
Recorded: 2500 (rpm)
